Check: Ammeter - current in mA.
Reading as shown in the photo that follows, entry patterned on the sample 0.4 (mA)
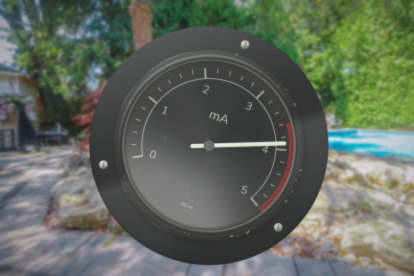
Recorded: 3.9 (mA)
